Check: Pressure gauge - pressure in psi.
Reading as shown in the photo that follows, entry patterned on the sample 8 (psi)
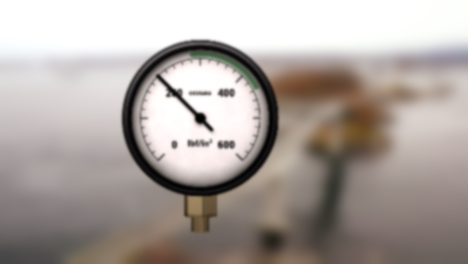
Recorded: 200 (psi)
